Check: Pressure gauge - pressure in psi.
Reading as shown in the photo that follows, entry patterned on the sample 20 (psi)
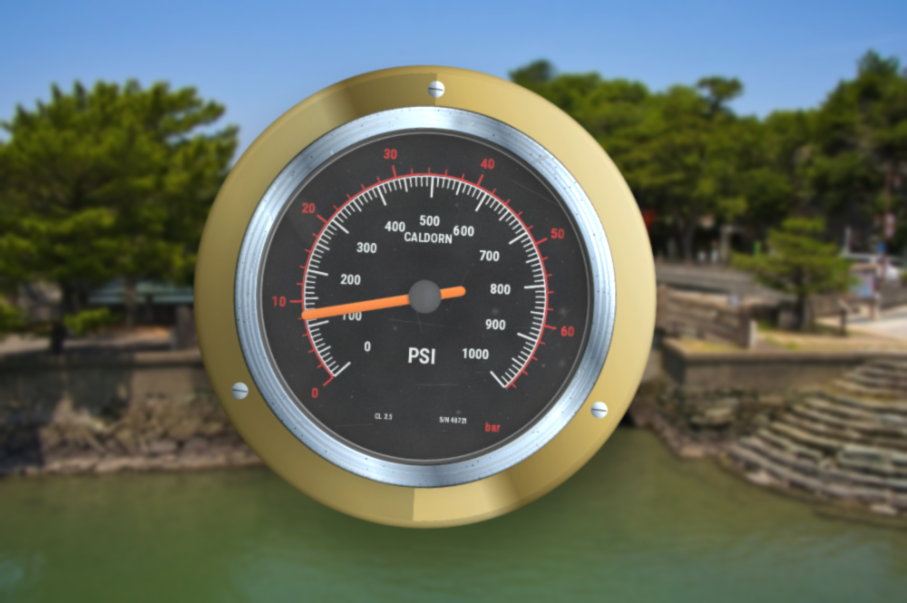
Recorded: 120 (psi)
